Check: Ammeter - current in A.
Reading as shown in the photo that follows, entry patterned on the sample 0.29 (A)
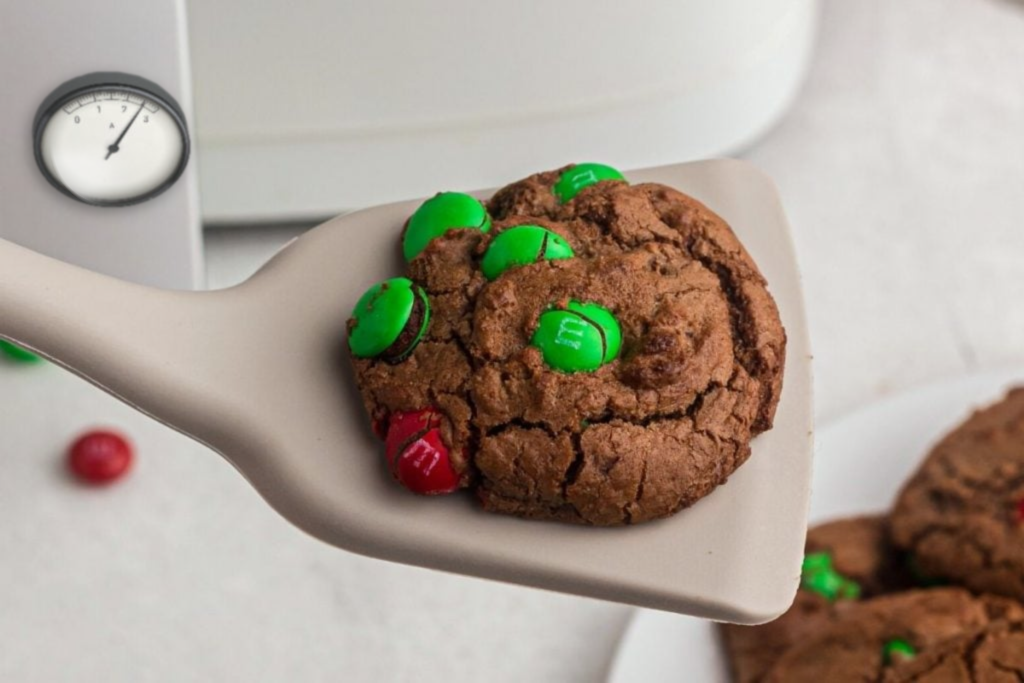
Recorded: 2.5 (A)
